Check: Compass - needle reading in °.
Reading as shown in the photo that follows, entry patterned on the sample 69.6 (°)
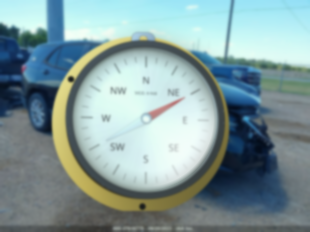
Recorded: 60 (°)
